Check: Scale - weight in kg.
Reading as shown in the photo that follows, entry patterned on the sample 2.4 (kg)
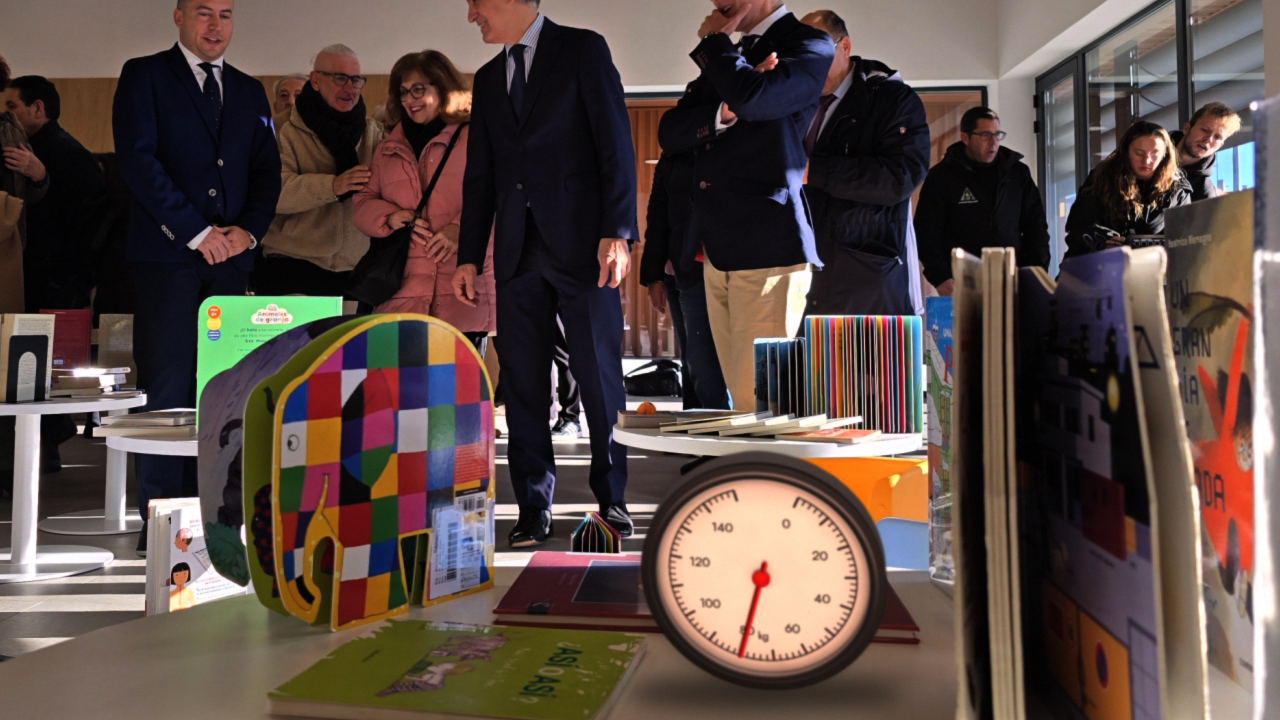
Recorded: 80 (kg)
